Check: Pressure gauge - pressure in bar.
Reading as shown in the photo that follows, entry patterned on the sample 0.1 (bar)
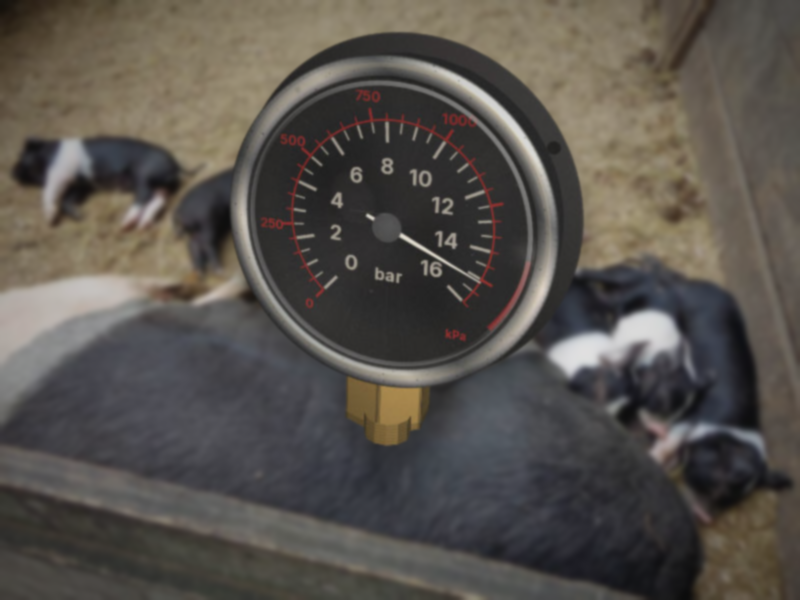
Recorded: 15 (bar)
